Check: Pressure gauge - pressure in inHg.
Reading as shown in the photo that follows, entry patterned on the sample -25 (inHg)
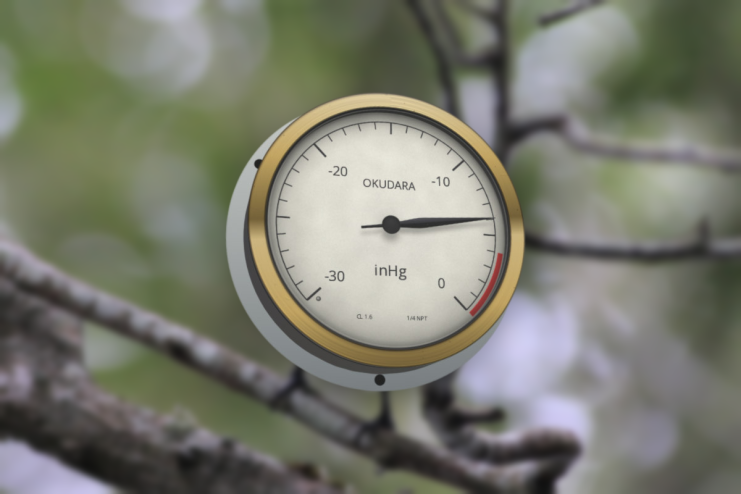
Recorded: -6 (inHg)
